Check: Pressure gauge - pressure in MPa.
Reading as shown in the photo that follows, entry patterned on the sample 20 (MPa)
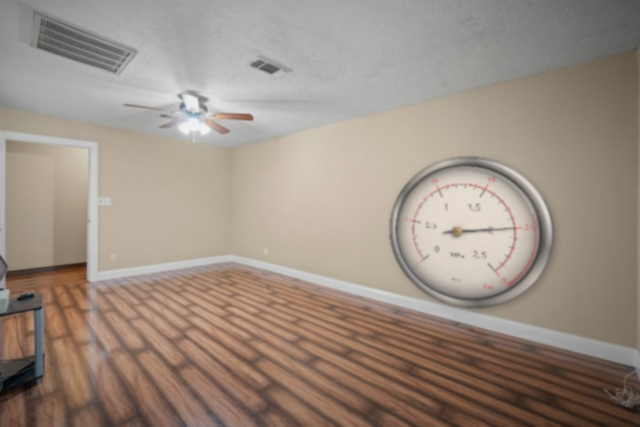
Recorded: 2 (MPa)
